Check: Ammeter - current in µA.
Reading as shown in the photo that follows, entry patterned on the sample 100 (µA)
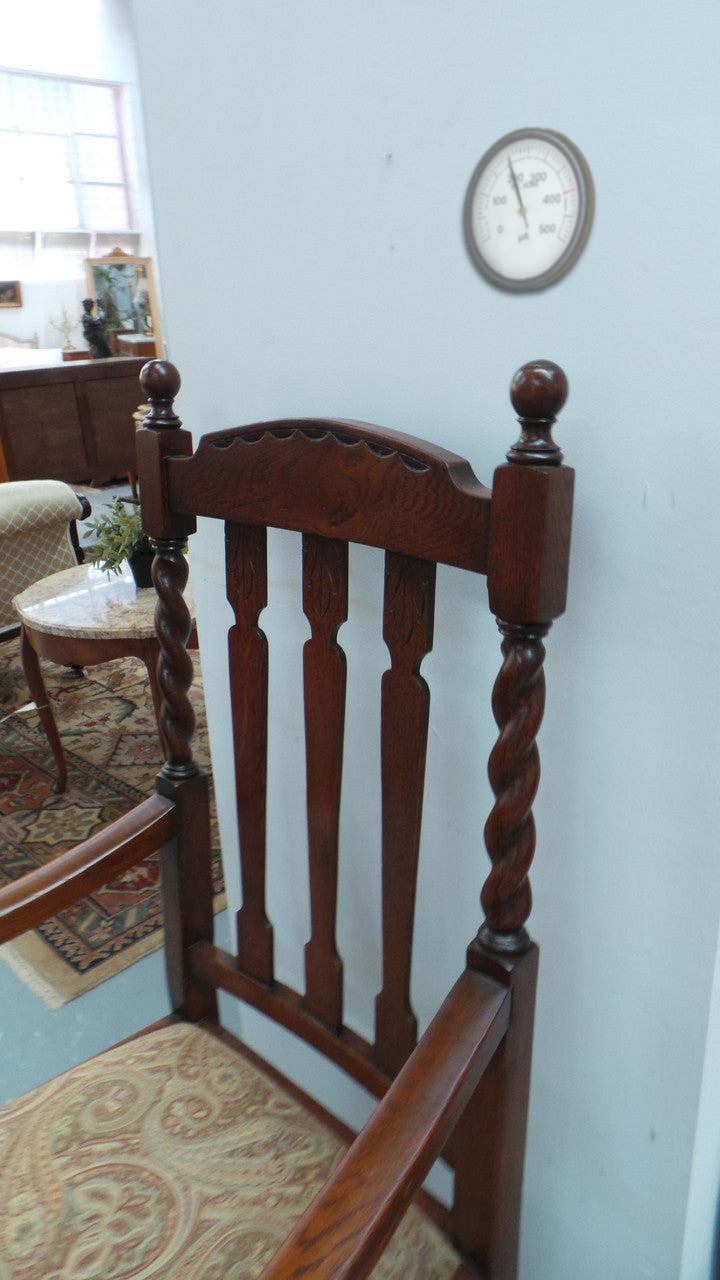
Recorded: 200 (µA)
